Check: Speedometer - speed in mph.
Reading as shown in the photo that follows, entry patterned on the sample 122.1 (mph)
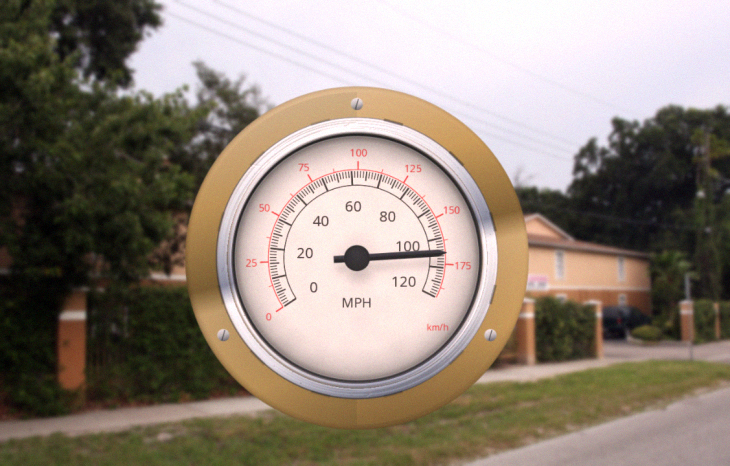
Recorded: 105 (mph)
